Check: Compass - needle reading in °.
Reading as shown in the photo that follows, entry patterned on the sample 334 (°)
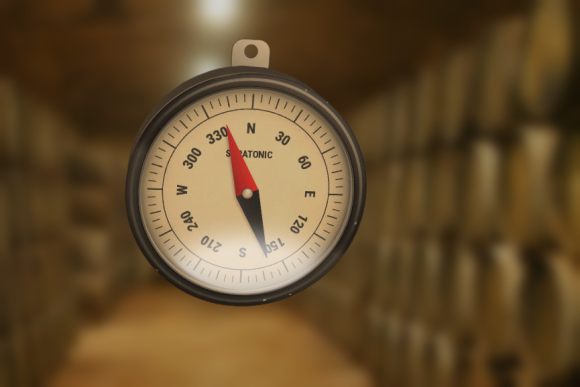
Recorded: 340 (°)
